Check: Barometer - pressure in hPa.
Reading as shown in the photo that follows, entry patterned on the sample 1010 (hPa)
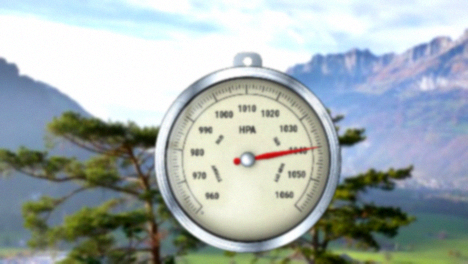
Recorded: 1040 (hPa)
